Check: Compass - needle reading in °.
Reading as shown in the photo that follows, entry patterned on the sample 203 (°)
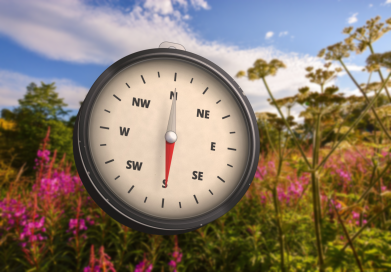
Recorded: 180 (°)
